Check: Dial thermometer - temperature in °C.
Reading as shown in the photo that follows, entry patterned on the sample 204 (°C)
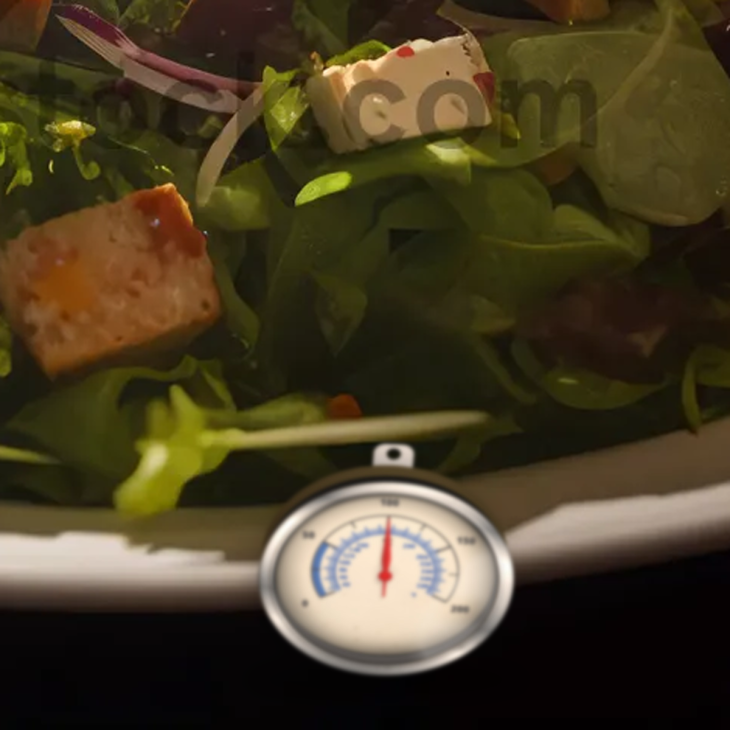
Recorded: 100 (°C)
